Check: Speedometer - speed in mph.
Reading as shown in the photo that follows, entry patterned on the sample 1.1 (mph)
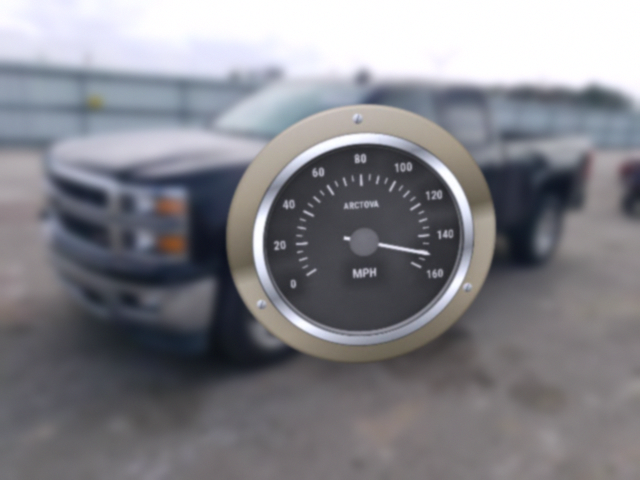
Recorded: 150 (mph)
